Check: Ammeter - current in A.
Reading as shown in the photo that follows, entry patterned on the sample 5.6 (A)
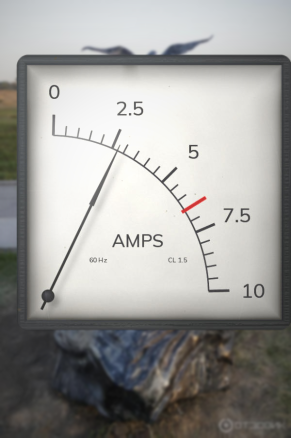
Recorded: 2.75 (A)
